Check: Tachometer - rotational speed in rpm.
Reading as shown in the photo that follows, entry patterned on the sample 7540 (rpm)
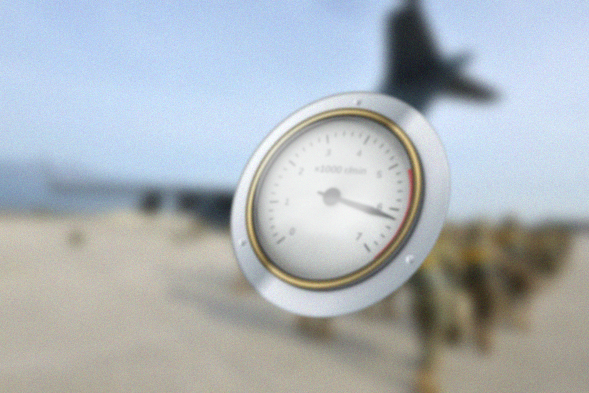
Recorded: 6200 (rpm)
